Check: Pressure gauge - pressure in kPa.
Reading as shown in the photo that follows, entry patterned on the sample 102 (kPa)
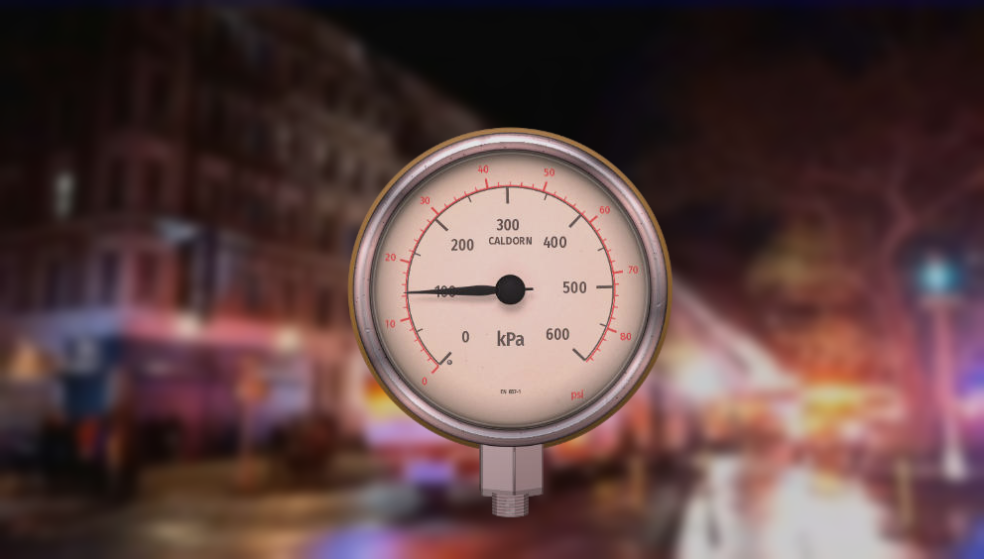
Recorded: 100 (kPa)
